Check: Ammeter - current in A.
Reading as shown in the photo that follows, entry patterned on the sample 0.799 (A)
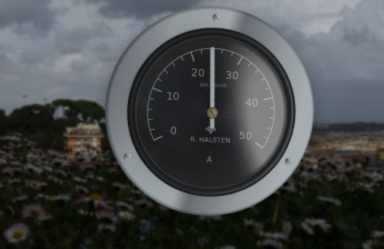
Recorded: 24 (A)
